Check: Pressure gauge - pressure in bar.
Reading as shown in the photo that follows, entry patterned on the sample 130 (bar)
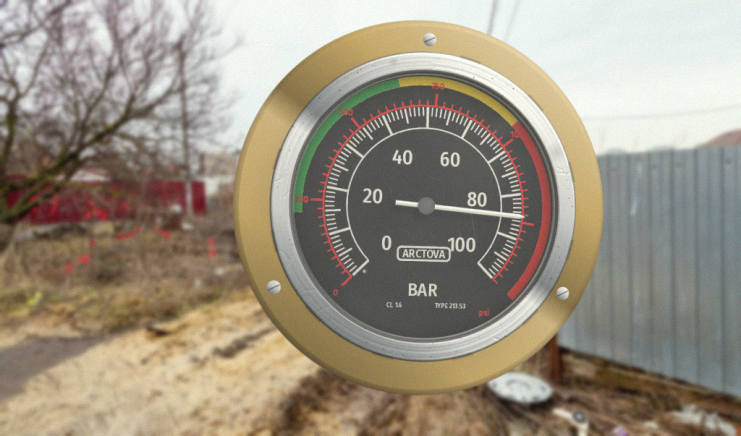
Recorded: 85 (bar)
